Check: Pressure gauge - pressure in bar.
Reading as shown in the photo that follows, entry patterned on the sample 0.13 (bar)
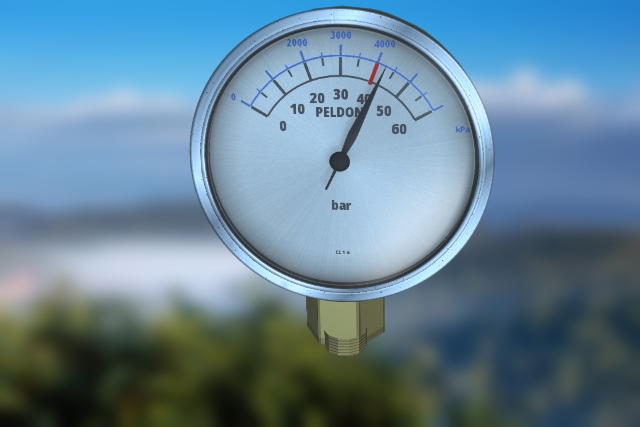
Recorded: 42.5 (bar)
